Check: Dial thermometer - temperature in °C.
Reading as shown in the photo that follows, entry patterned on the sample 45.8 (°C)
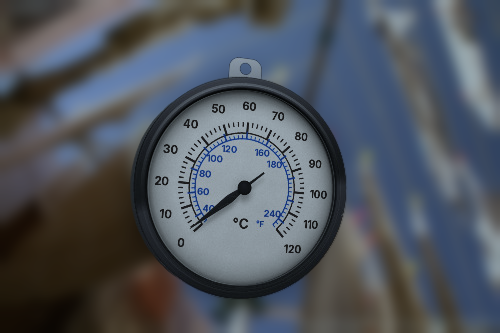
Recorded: 2 (°C)
